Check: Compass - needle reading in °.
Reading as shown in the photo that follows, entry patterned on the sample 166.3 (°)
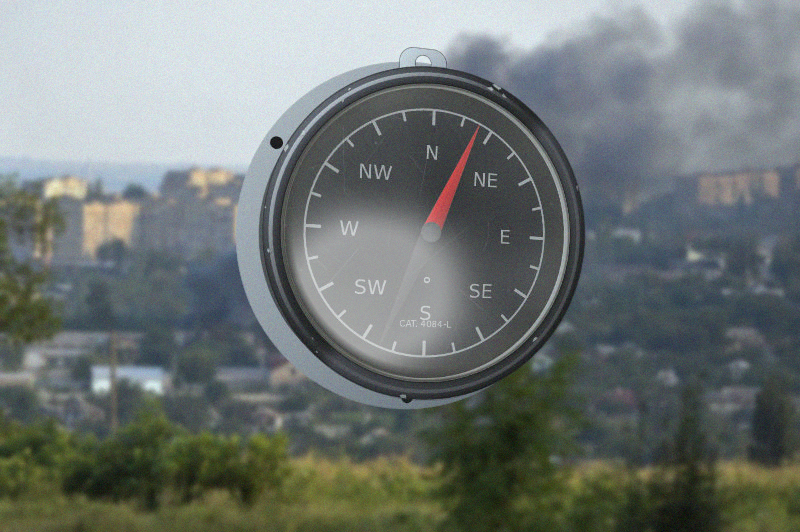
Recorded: 22.5 (°)
